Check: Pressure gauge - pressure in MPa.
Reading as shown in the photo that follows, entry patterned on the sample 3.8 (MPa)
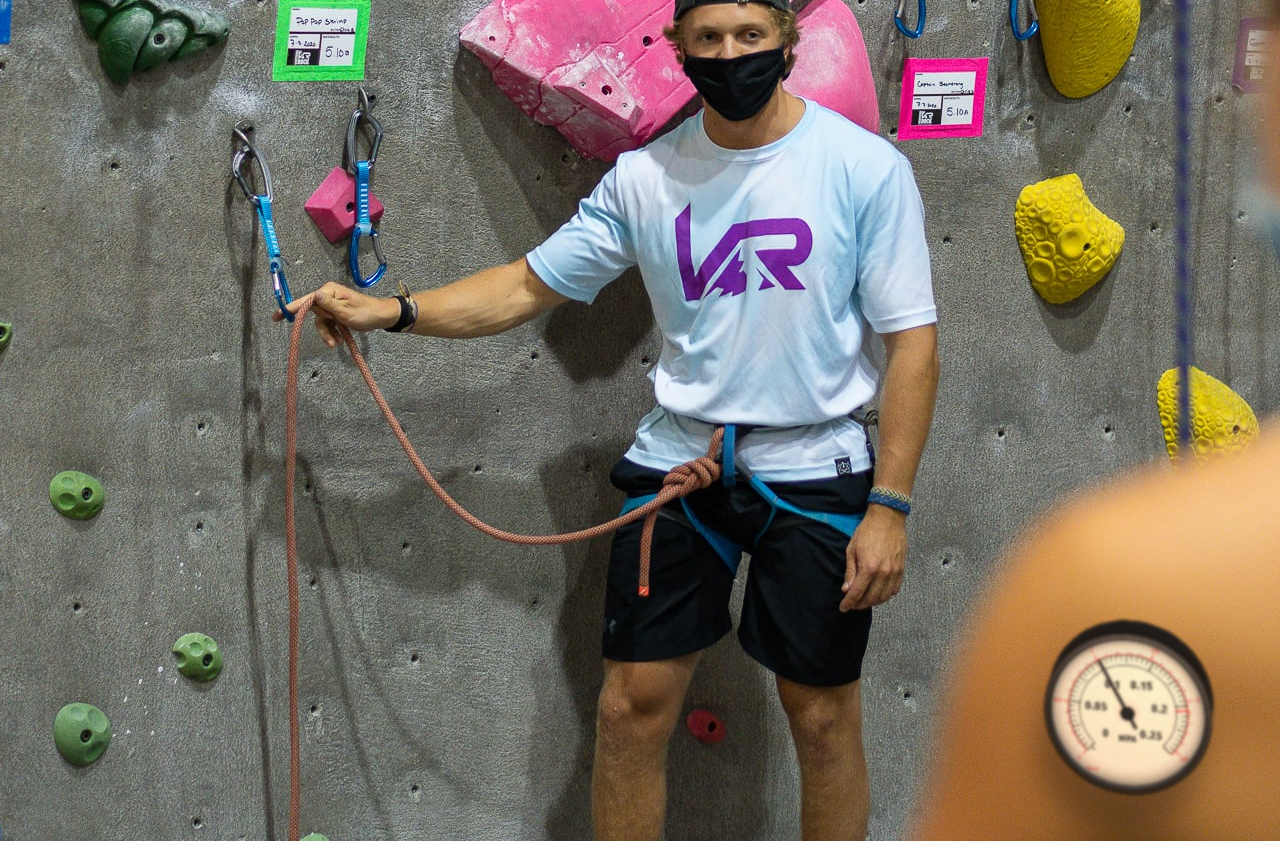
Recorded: 0.1 (MPa)
